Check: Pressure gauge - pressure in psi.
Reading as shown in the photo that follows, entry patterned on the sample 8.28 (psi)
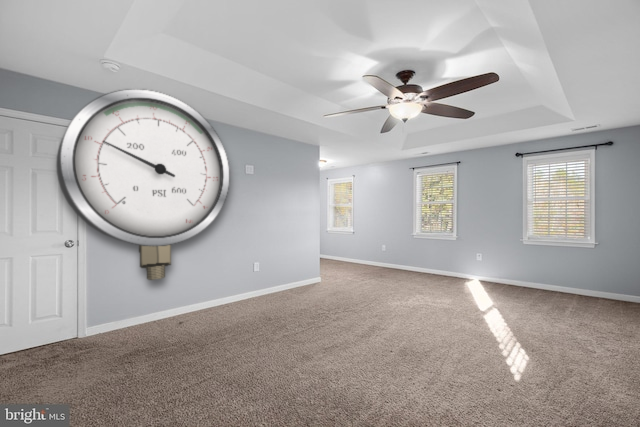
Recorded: 150 (psi)
